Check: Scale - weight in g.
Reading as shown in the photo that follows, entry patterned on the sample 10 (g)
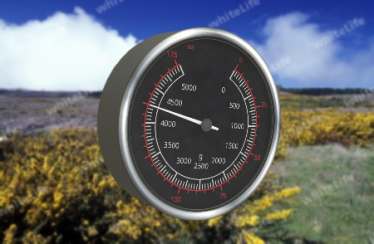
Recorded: 4250 (g)
